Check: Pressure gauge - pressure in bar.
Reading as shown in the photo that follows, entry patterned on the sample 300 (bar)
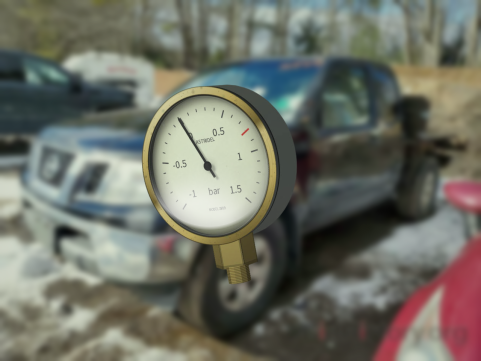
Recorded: 0 (bar)
